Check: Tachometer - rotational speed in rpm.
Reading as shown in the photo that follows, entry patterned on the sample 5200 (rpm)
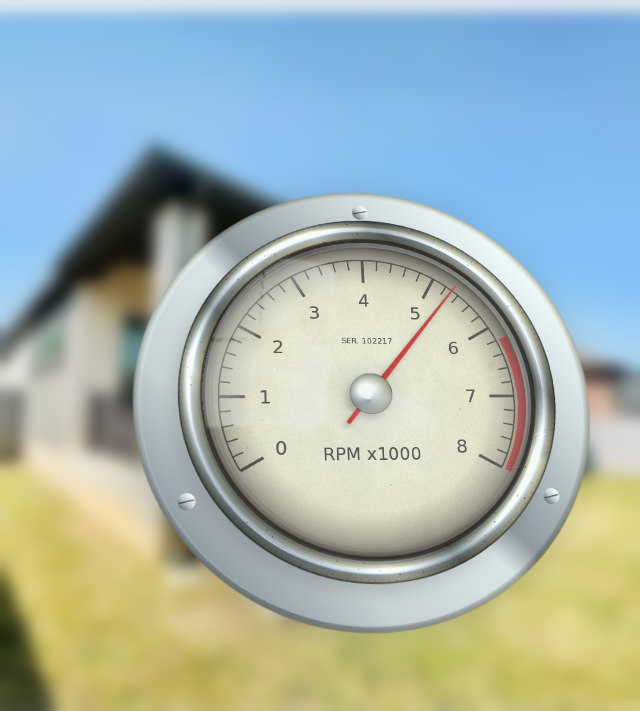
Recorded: 5300 (rpm)
